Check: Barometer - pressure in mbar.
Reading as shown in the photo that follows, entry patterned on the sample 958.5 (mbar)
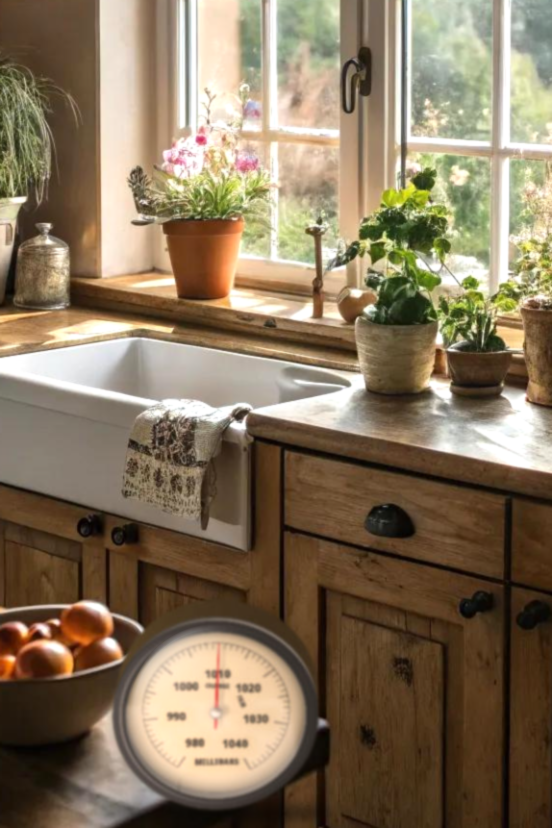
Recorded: 1010 (mbar)
